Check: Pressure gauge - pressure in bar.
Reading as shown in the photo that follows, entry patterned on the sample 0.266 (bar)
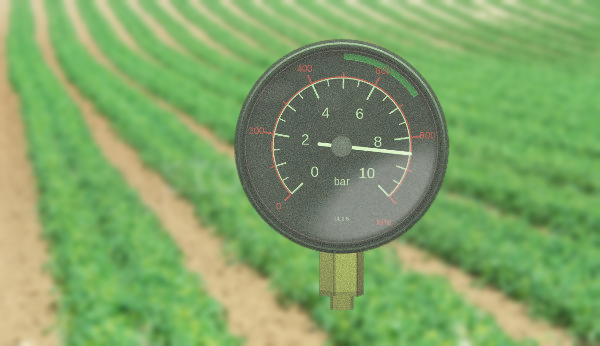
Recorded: 8.5 (bar)
